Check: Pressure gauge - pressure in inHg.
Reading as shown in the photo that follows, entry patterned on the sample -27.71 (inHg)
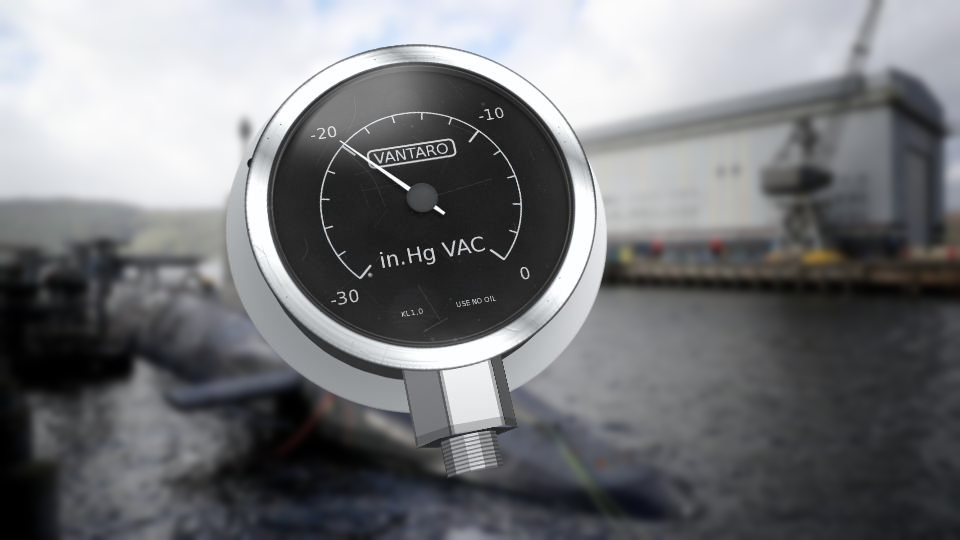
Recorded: -20 (inHg)
